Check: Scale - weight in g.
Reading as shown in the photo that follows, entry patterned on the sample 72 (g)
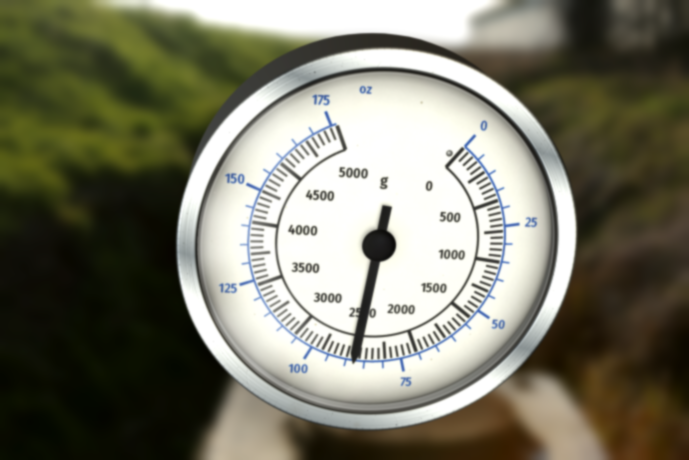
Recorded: 2500 (g)
